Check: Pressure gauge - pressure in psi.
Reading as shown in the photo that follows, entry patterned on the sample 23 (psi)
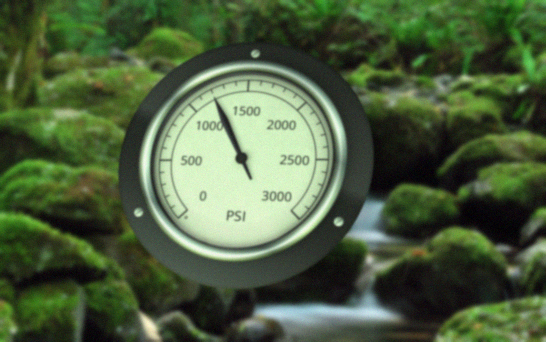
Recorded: 1200 (psi)
